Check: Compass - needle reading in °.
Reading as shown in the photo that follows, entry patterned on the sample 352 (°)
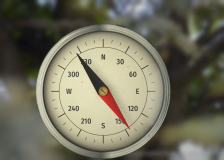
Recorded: 145 (°)
